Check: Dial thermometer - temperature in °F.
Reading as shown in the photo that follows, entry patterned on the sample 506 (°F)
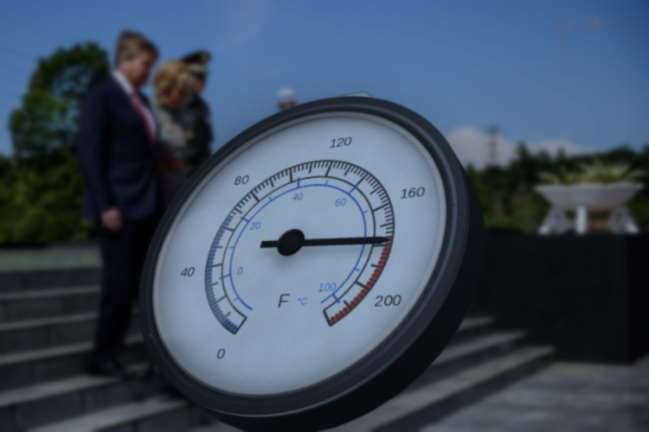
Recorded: 180 (°F)
